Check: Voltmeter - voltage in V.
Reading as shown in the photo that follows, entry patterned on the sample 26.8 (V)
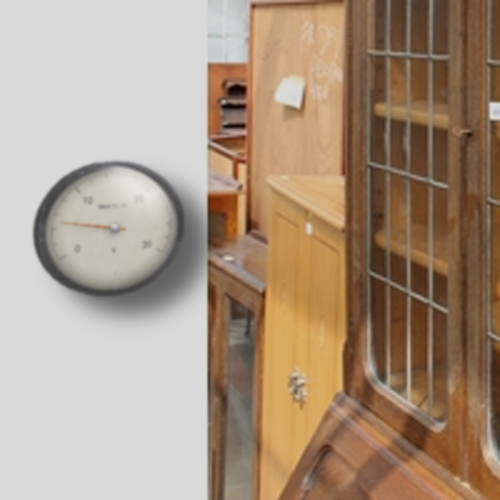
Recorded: 5 (V)
